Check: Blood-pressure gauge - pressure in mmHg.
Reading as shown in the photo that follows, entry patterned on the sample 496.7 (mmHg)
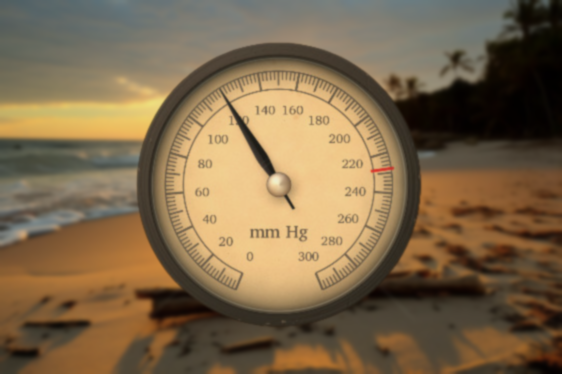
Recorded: 120 (mmHg)
